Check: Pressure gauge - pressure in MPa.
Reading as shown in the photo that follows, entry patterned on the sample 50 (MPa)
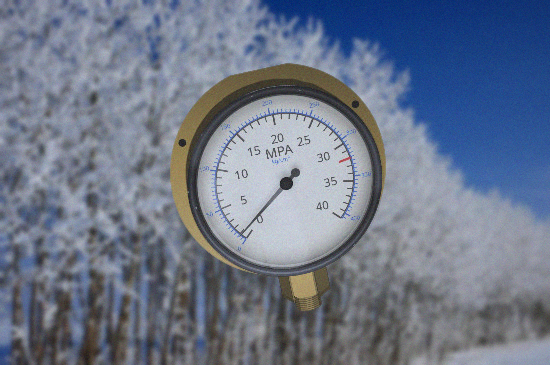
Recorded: 1 (MPa)
